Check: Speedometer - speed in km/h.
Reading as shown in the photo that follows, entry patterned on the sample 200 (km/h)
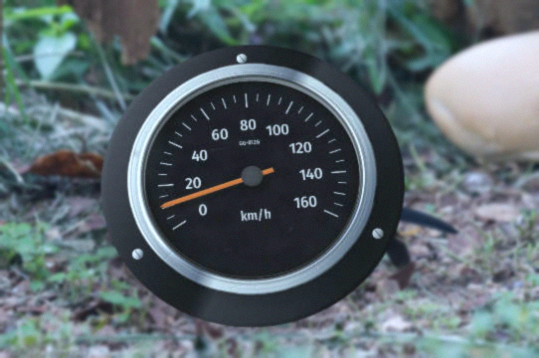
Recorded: 10 (km/h)
